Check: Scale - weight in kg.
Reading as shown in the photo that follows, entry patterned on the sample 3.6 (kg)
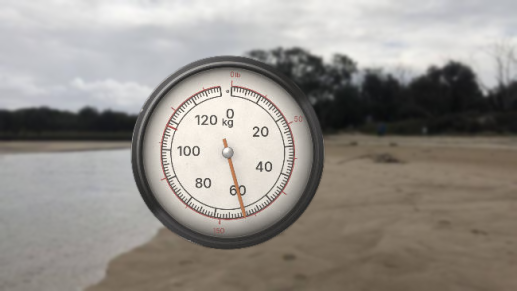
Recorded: 60 (kg)
